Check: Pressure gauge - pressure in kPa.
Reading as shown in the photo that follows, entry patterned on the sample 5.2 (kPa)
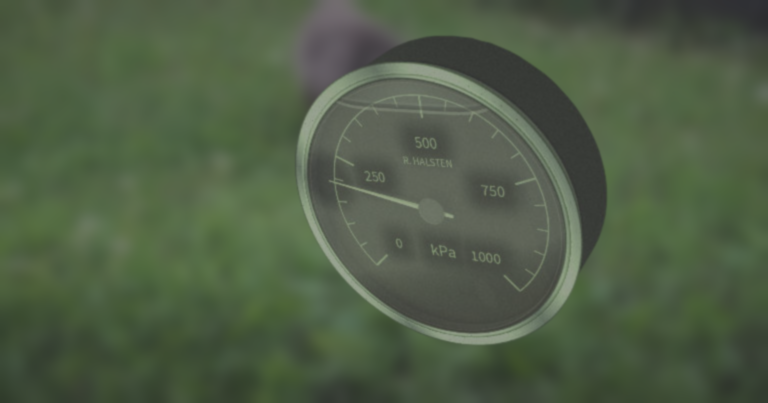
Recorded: 200 (kPa)
